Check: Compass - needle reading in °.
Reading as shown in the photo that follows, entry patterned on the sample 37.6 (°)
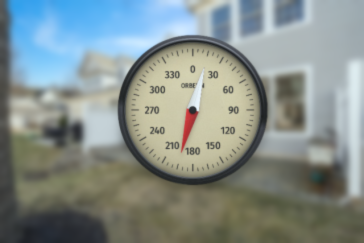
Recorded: 195 (°)
